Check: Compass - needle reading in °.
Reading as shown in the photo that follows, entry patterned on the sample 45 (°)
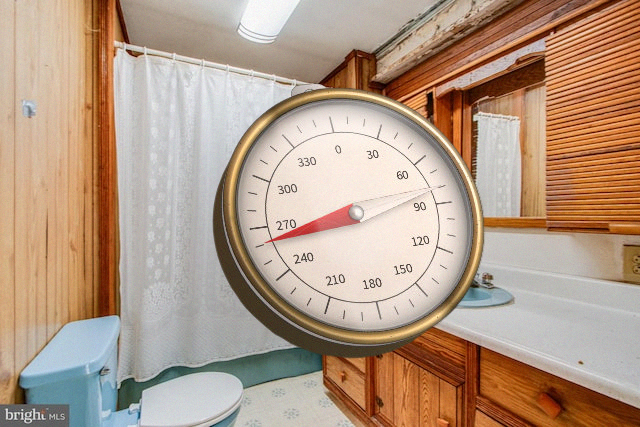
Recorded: 260 (°)
